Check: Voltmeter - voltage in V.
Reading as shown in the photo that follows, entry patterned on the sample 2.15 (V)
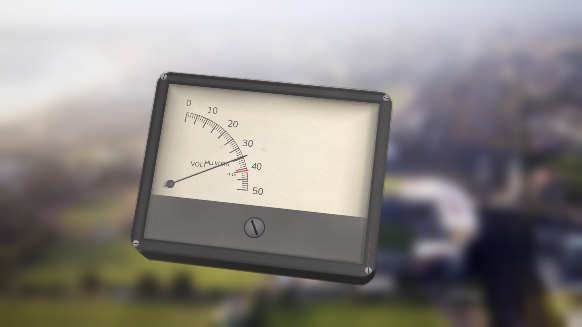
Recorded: 35 (V)
